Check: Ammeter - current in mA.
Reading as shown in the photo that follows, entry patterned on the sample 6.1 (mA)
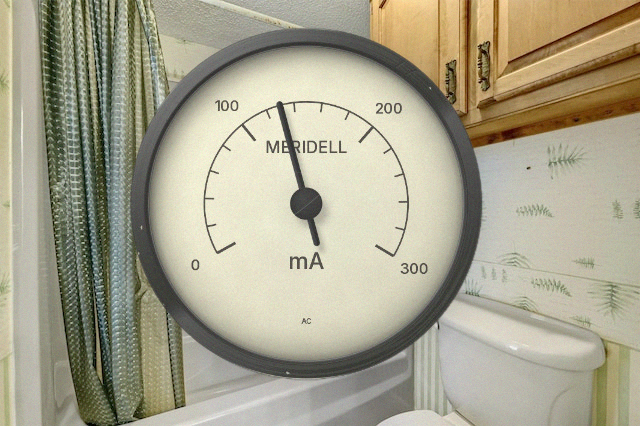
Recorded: 130 (mA)
